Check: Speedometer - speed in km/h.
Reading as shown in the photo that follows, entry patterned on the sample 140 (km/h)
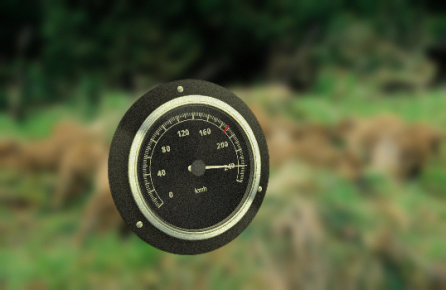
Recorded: 240 (km/h)
